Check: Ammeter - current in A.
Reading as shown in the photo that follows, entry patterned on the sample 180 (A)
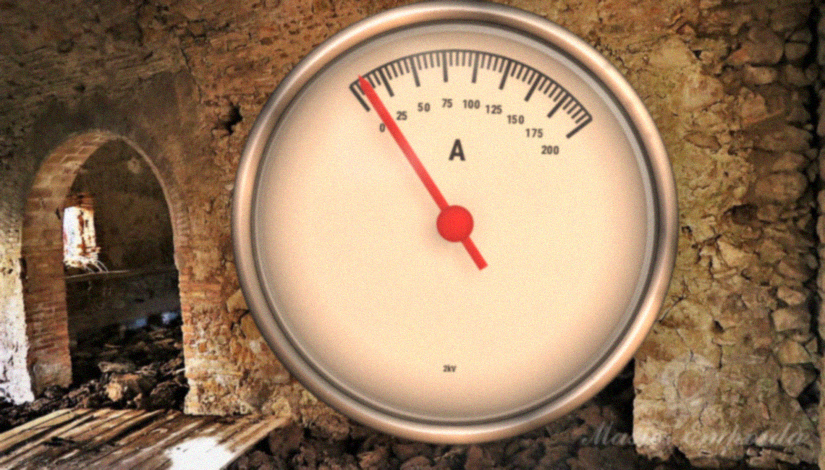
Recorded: 10 (A)
